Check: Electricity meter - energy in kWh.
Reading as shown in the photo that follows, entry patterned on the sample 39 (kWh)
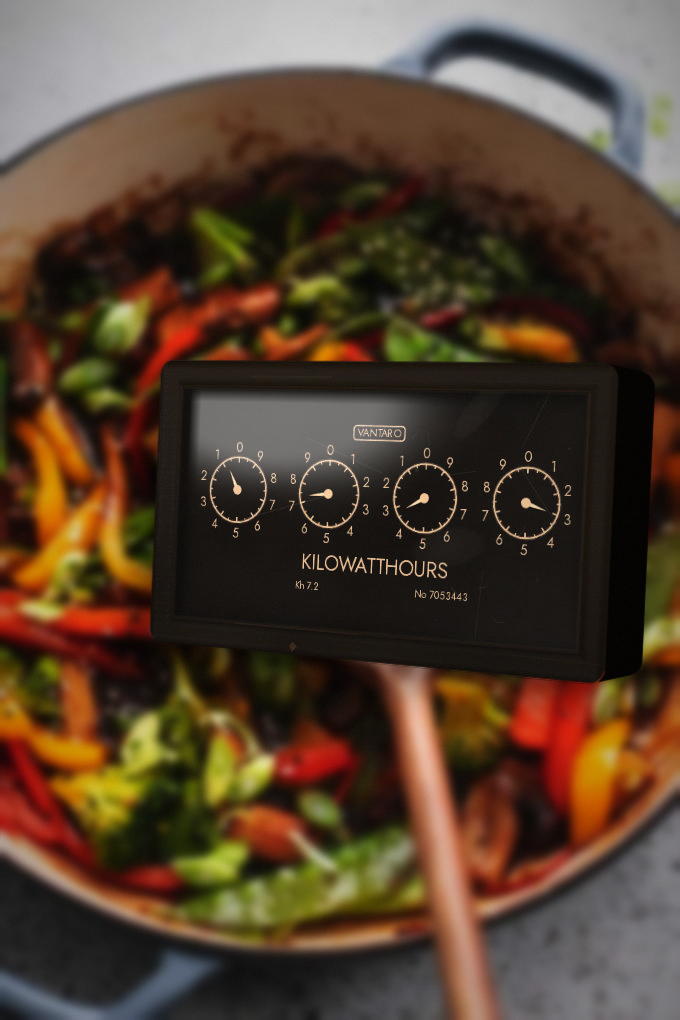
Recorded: 733 (kWh)
